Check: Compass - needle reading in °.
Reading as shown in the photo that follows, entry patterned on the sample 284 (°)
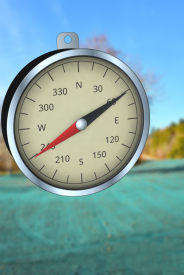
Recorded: 240 (°)
